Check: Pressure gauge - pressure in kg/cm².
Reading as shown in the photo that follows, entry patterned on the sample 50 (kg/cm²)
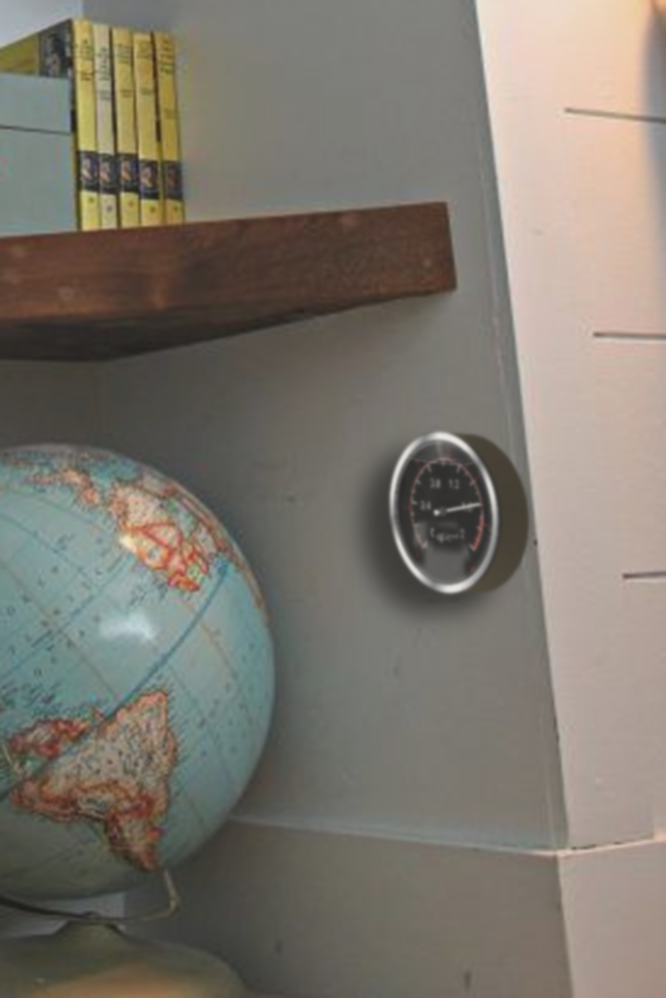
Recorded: 1.6 (kg/cm²)
